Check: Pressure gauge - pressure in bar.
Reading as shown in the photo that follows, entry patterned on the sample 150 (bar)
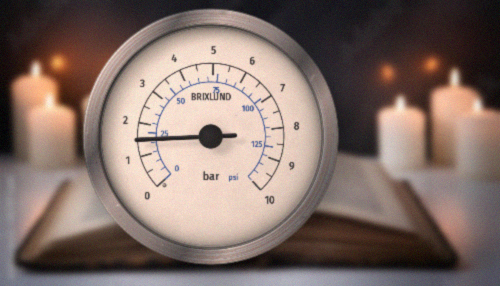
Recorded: 1.5 (bar)
